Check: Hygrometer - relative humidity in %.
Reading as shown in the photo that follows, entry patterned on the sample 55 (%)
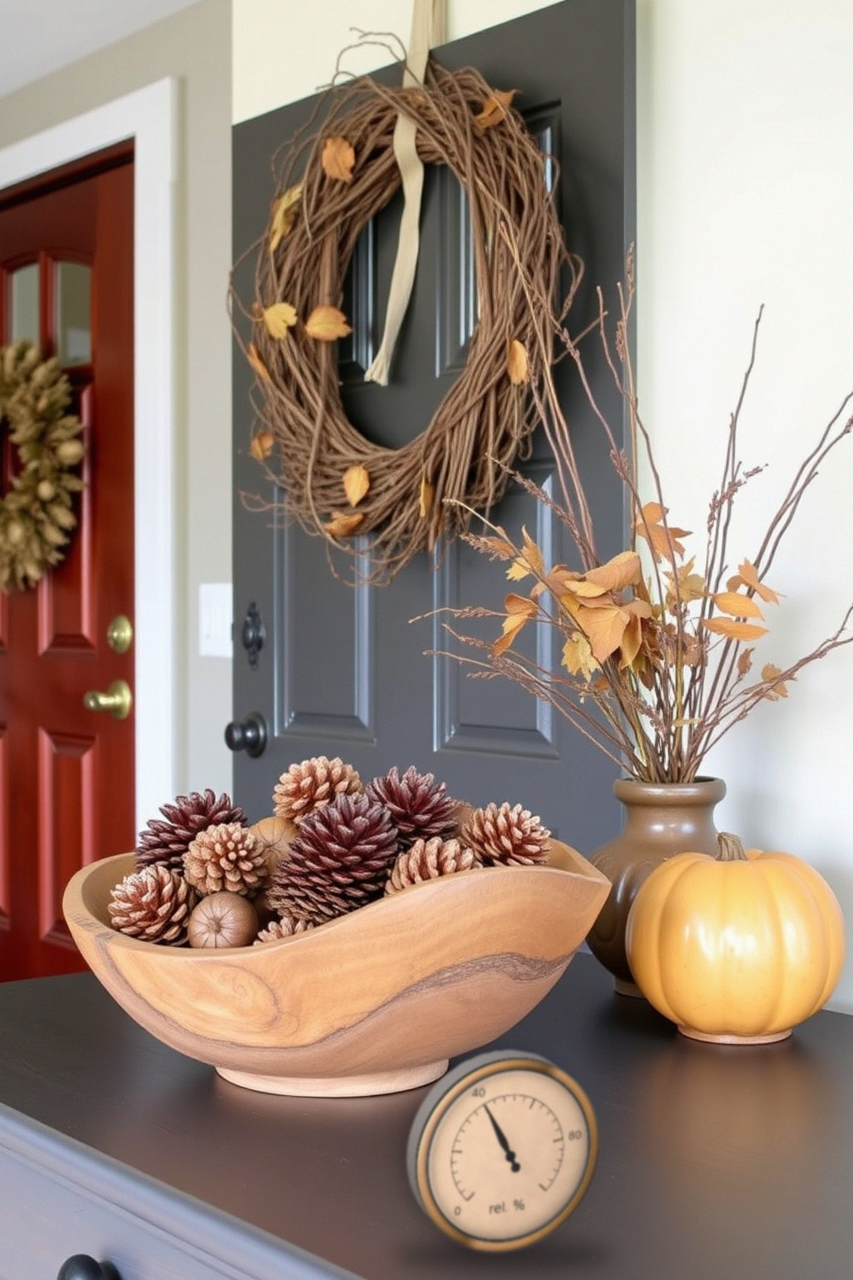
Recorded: 40 (%)
